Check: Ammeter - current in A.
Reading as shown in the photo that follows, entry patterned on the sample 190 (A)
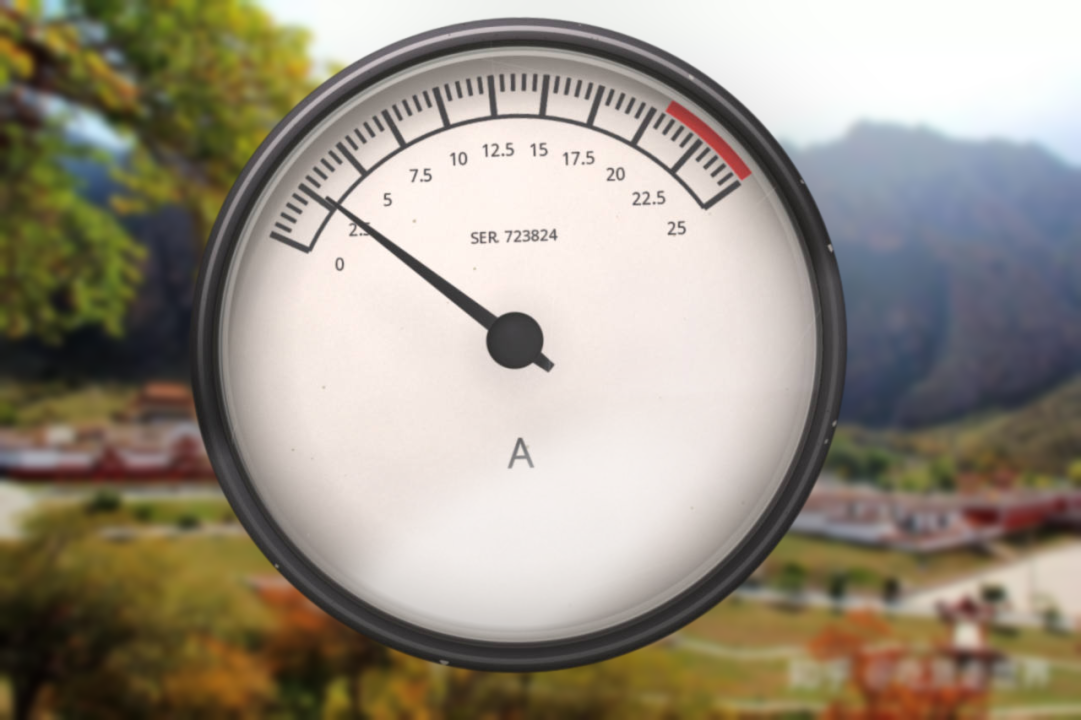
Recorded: 2.75 (A)
